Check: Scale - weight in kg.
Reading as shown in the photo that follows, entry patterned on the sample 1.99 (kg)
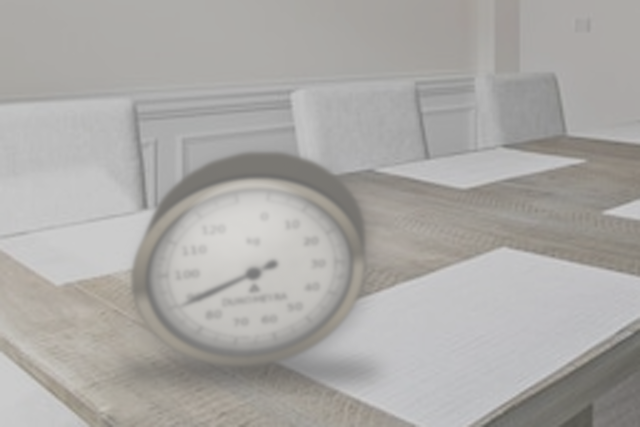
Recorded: 90 (kg)
